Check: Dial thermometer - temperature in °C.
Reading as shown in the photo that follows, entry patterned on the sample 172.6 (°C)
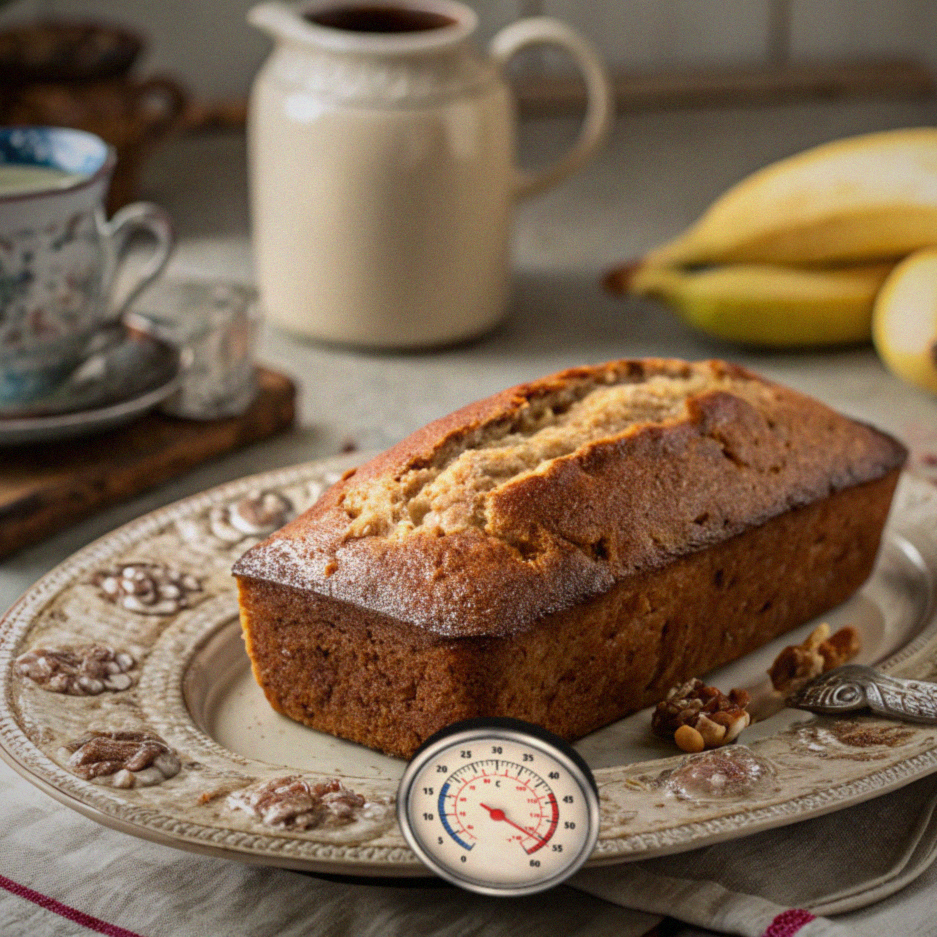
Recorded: 55 (°C)
